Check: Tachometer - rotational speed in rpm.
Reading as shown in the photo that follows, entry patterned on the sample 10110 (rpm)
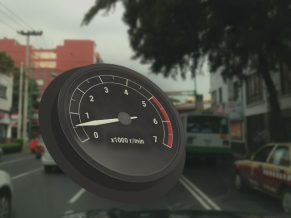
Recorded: 500 (rpm)
